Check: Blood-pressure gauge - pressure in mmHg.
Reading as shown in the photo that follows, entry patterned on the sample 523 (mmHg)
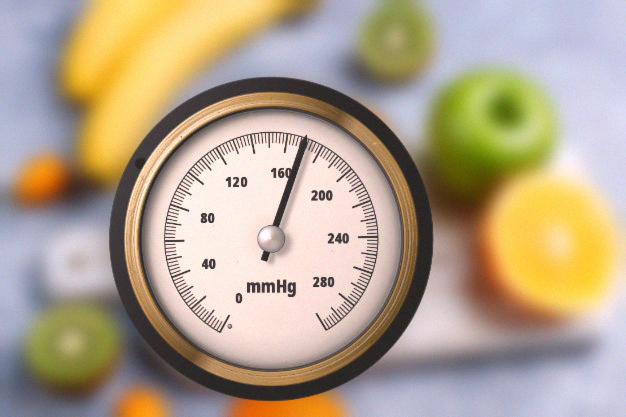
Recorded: 170 (mmHg)
